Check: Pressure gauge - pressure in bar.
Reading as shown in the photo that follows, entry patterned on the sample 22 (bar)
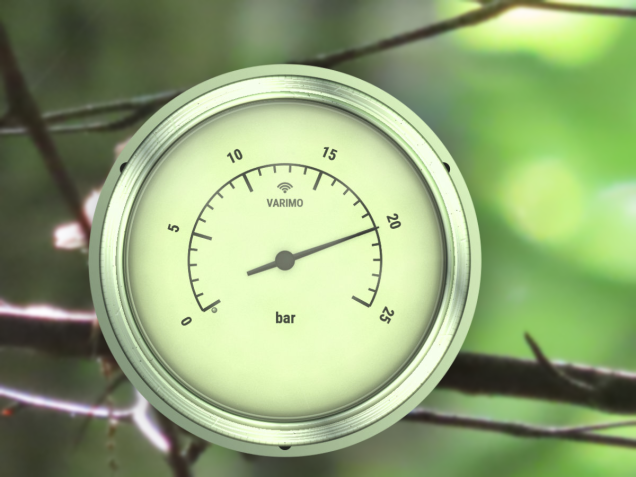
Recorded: 20 (bar)
